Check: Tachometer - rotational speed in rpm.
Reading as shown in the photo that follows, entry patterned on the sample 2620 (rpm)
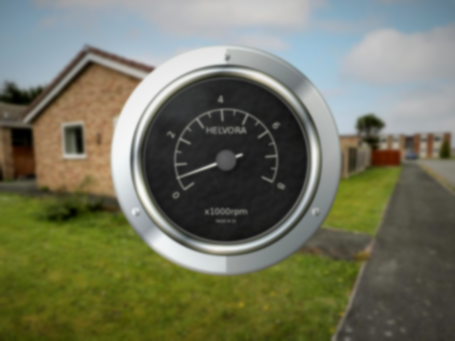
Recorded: 500 (rpm)
